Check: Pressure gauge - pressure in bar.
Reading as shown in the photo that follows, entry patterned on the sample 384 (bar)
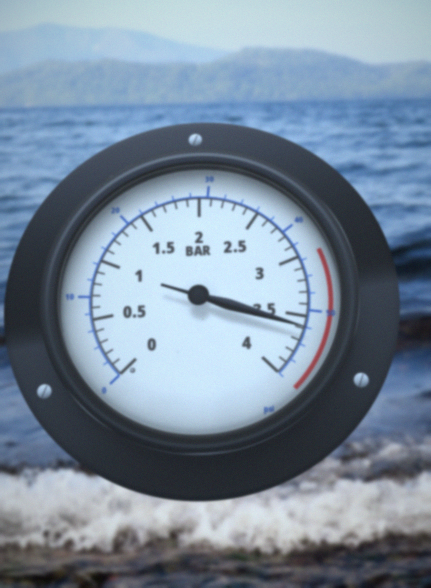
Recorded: 3.6 (bar)
